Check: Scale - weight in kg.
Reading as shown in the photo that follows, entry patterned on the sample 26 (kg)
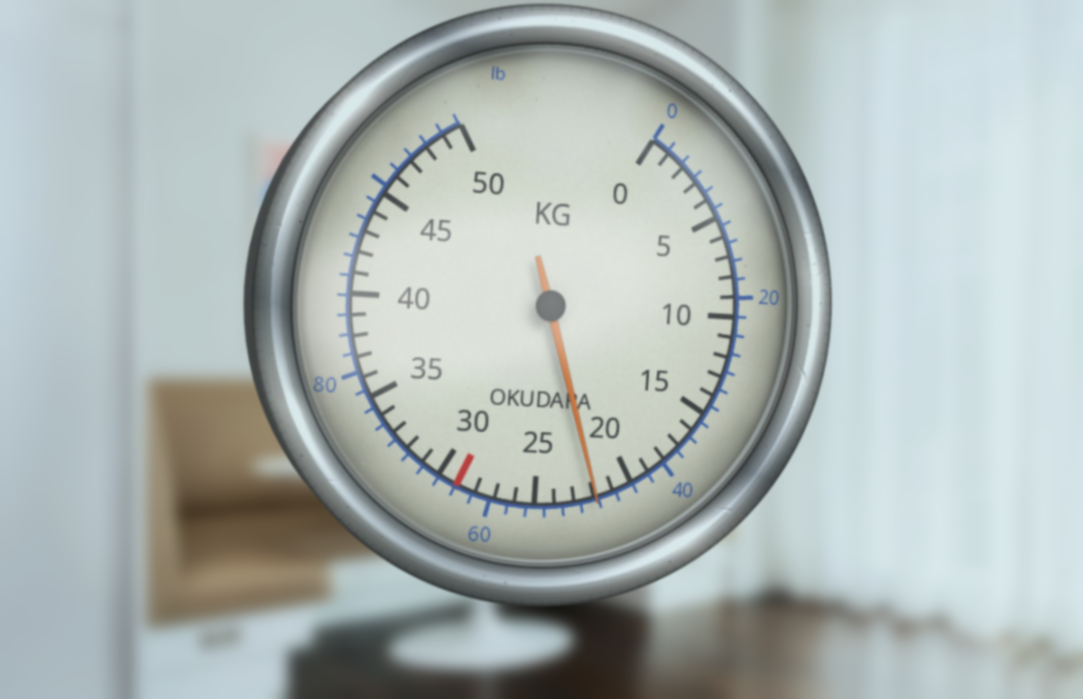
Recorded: 22 (kg)
